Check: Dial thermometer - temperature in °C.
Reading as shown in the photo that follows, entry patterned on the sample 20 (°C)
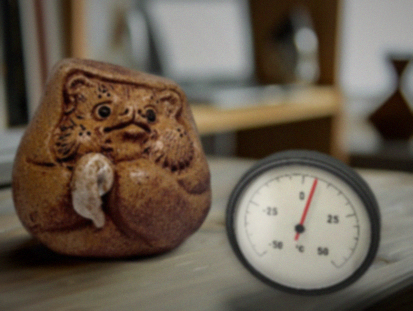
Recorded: 5 (°C)
